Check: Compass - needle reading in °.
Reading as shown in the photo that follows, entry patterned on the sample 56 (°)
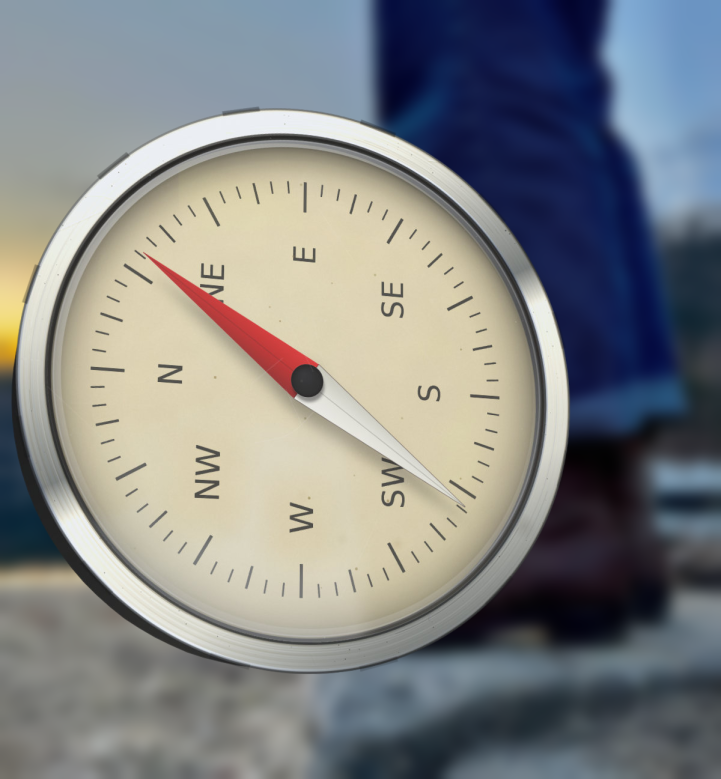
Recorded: 35 (°)
